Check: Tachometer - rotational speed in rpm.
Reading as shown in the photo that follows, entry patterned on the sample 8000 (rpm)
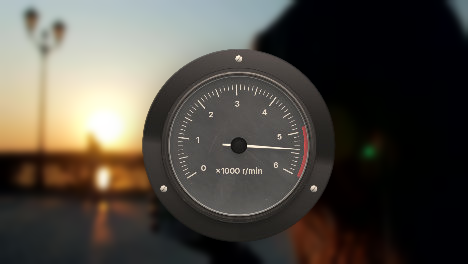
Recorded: 5400 (rpm)
